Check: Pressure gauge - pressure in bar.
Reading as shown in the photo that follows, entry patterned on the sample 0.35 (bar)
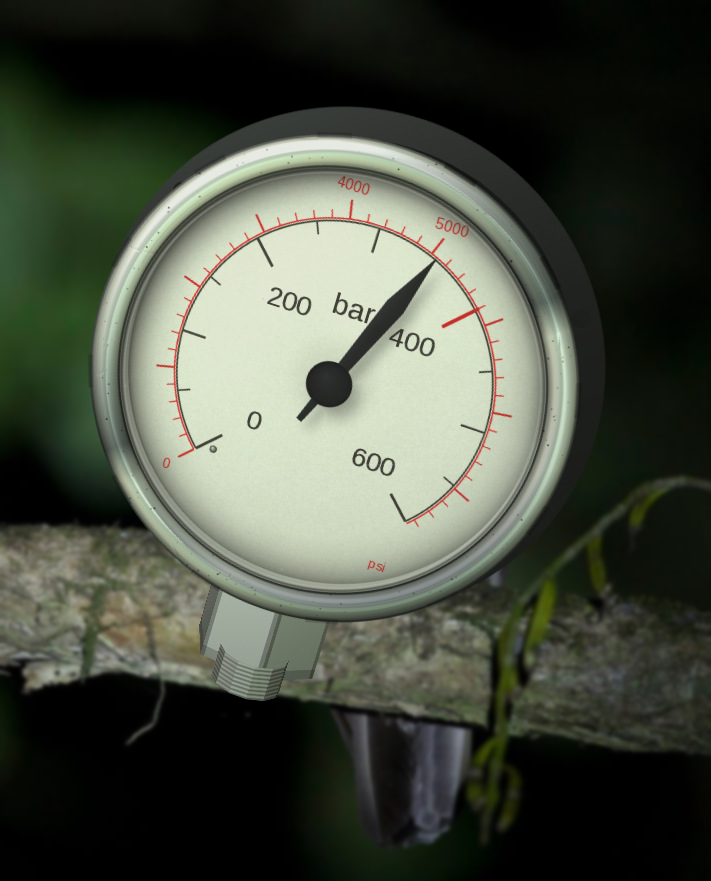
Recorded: 350 (bar)
